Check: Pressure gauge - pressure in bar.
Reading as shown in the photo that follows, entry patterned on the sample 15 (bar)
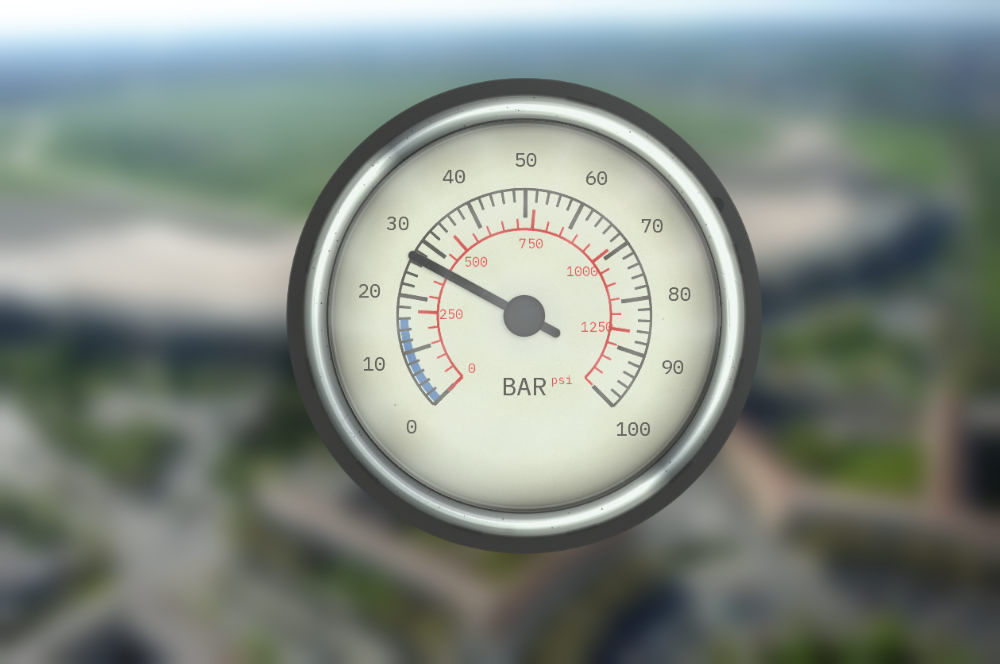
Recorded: 27 (bar)
